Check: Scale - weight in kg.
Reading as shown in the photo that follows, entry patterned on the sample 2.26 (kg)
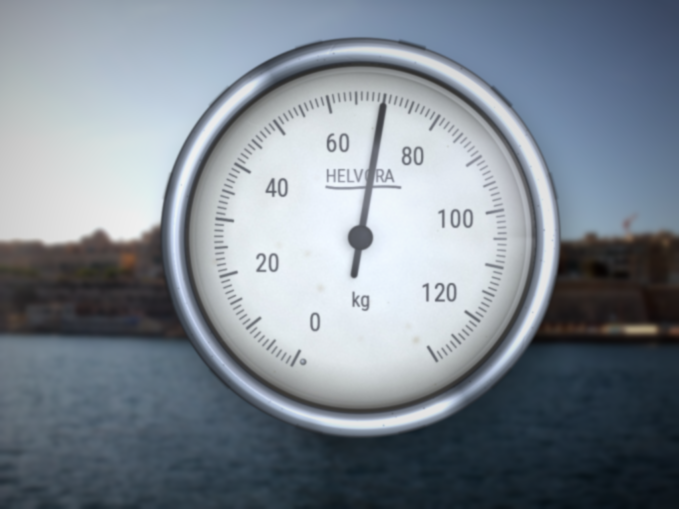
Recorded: 70 (kg)
